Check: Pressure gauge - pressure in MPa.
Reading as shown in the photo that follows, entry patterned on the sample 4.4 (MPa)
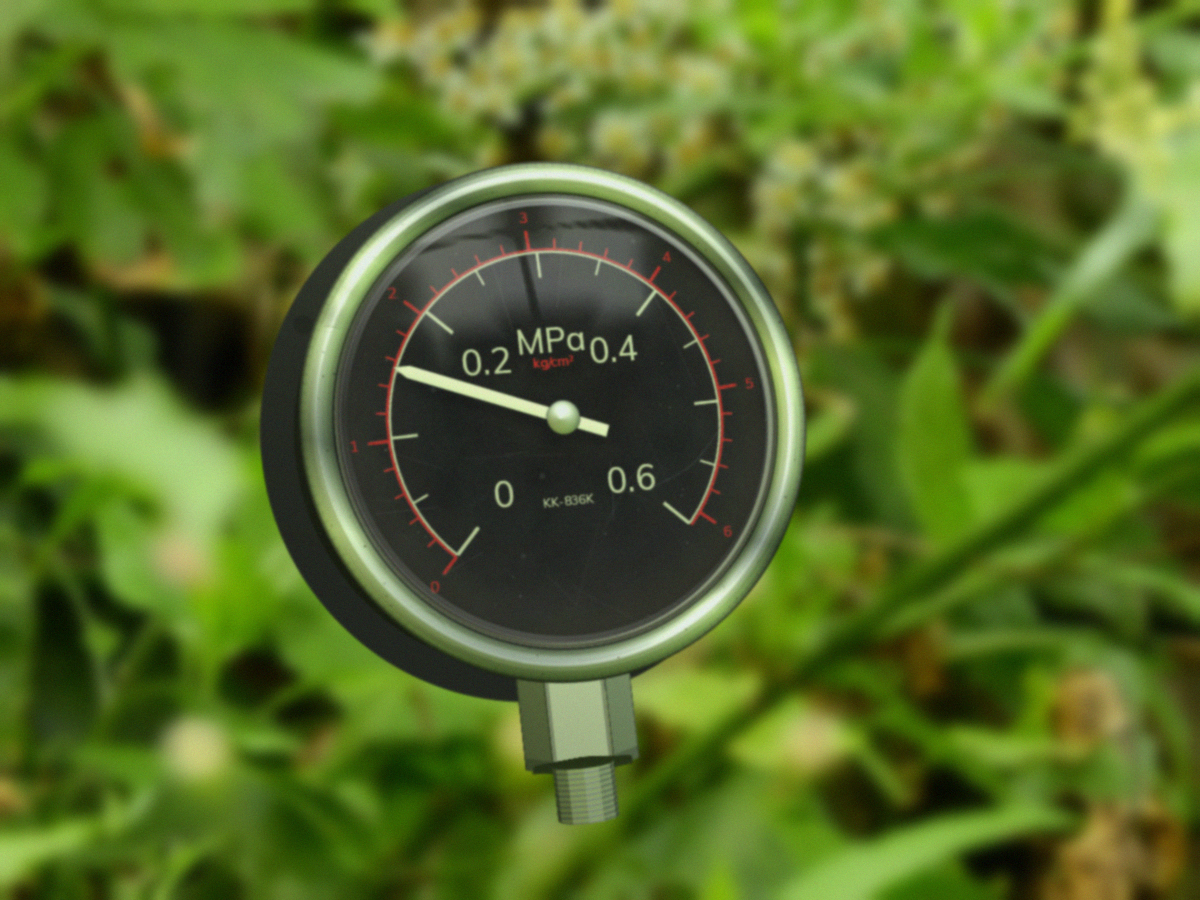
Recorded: 0.15 (MPa)
